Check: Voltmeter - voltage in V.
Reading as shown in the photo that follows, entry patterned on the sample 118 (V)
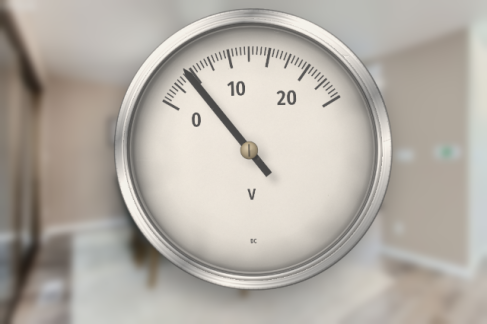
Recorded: 4.5 (V)
